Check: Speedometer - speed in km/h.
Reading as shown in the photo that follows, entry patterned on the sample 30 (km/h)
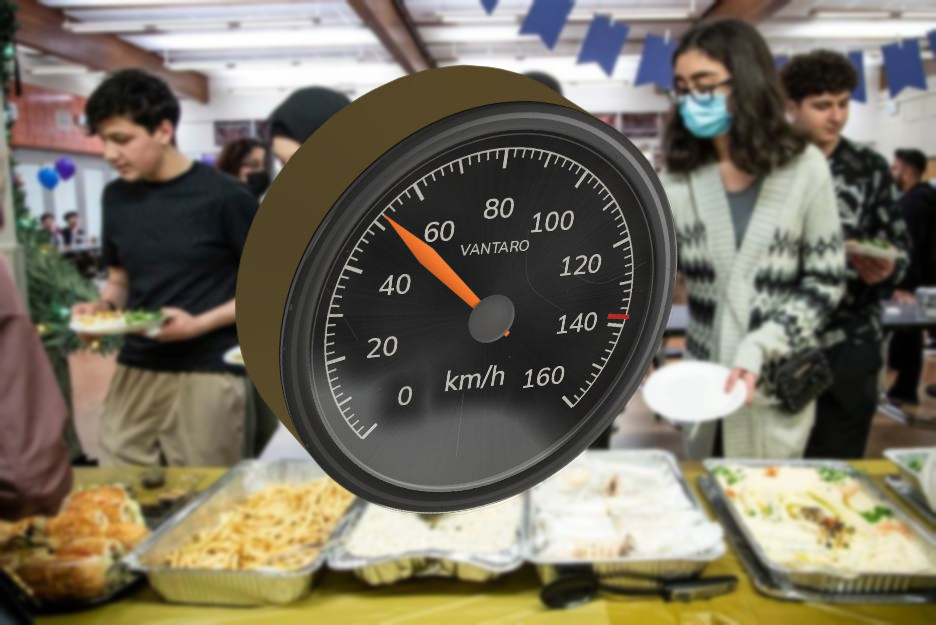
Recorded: 52 (km/h)
